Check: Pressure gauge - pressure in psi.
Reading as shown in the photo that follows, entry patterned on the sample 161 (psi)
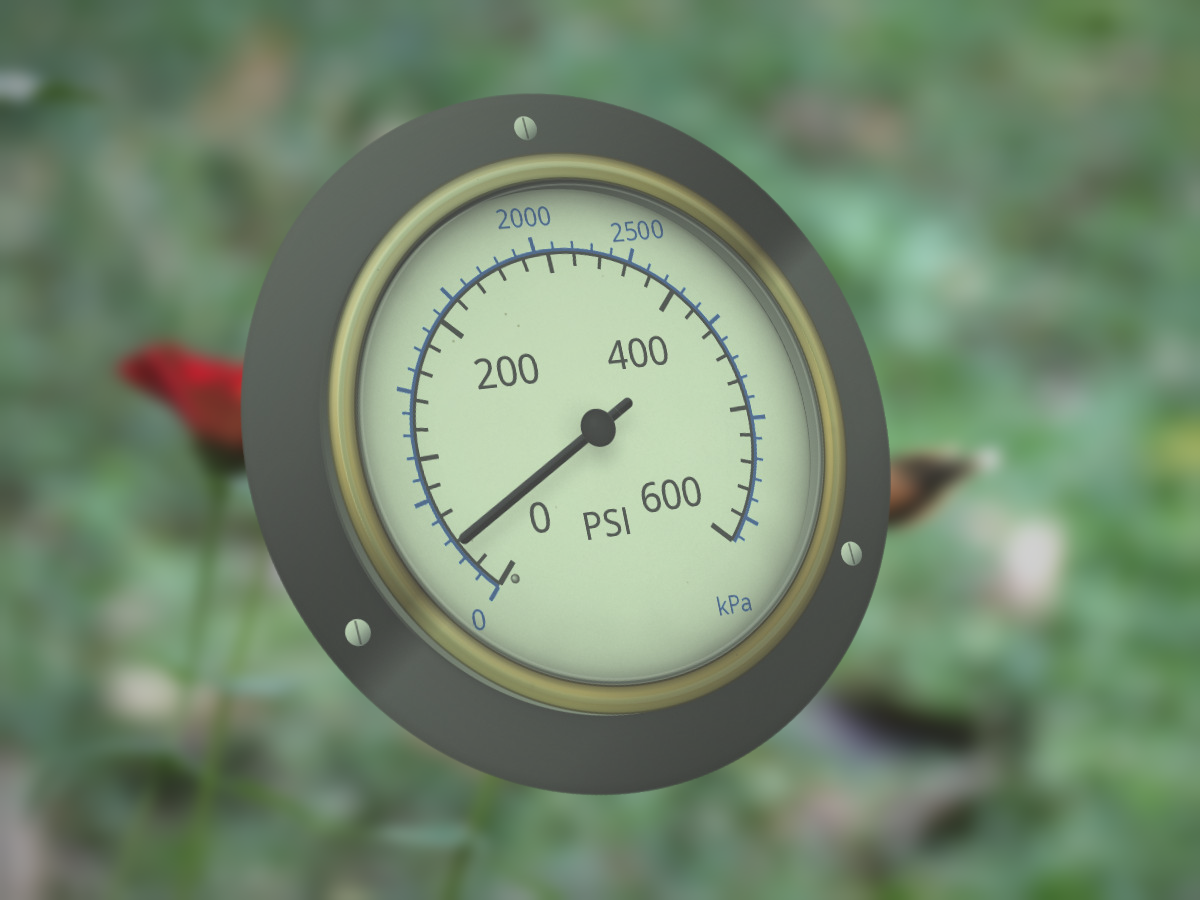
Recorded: 40 (psi)
